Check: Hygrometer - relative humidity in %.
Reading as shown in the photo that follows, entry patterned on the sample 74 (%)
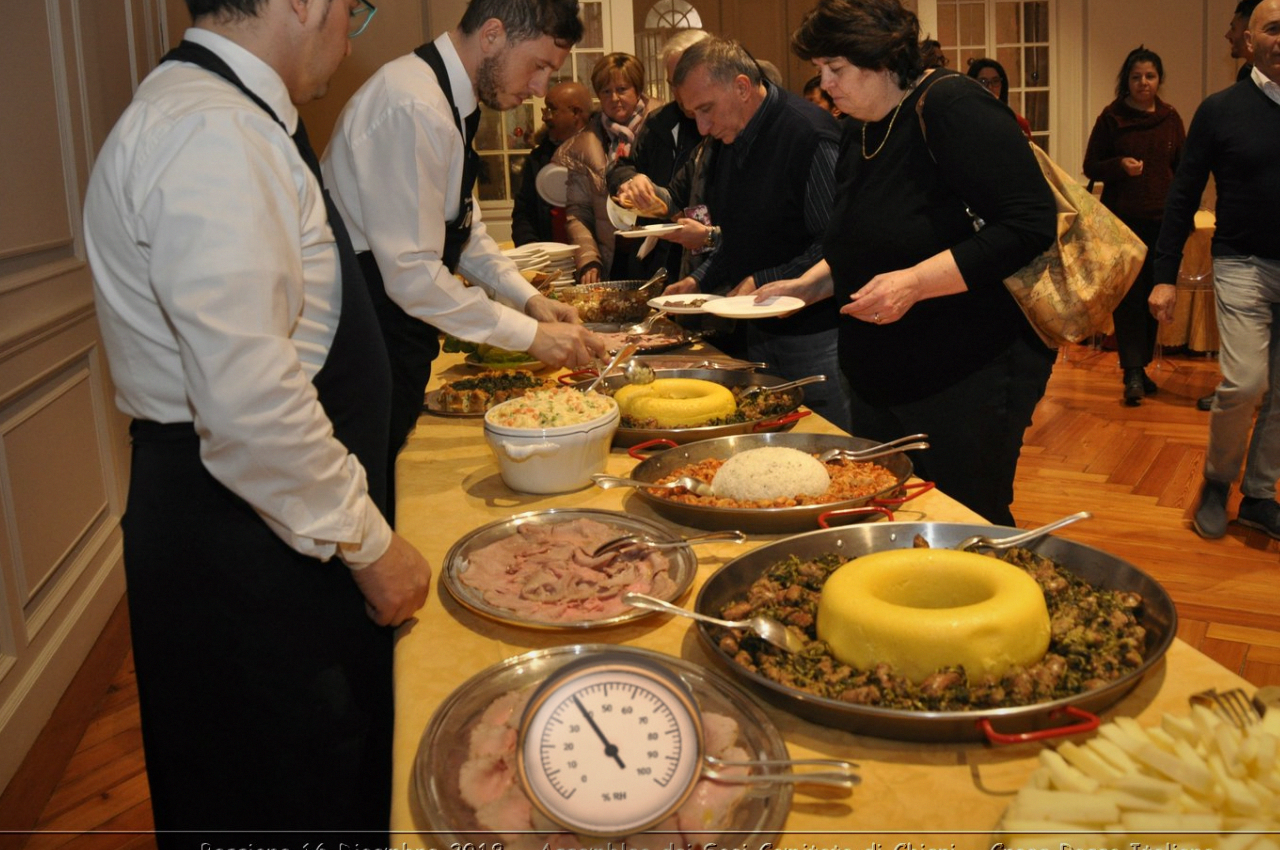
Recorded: 40 (%)
